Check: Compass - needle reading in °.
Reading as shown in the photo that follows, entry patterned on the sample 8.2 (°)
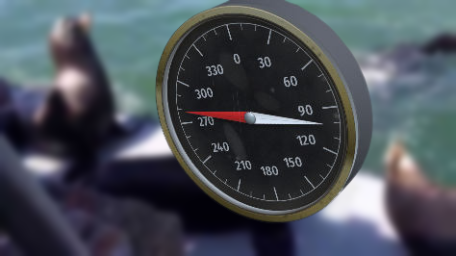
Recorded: 280 (°)
